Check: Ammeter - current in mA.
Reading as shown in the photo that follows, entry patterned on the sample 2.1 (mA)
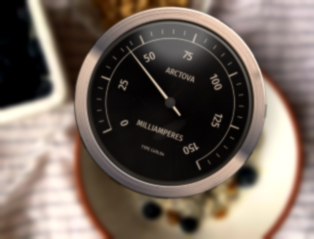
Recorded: 42.5 (mA)
